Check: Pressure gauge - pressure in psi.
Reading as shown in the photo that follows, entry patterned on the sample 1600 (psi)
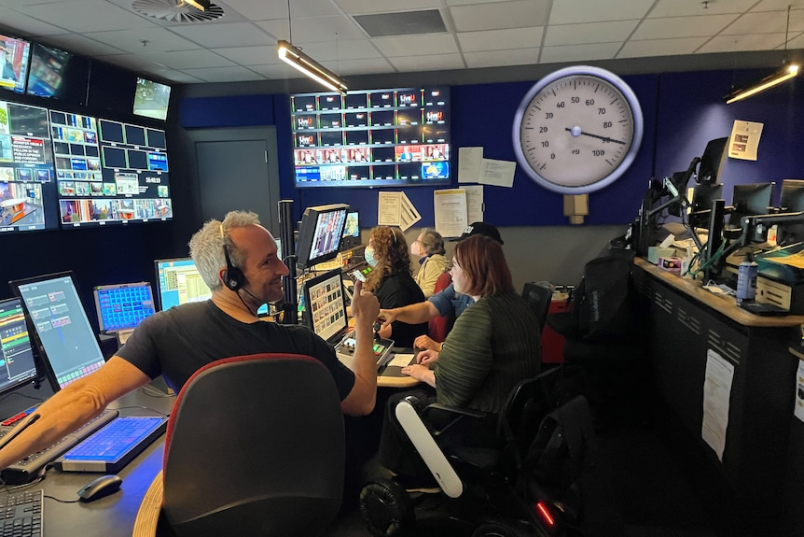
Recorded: 90 (psi)
